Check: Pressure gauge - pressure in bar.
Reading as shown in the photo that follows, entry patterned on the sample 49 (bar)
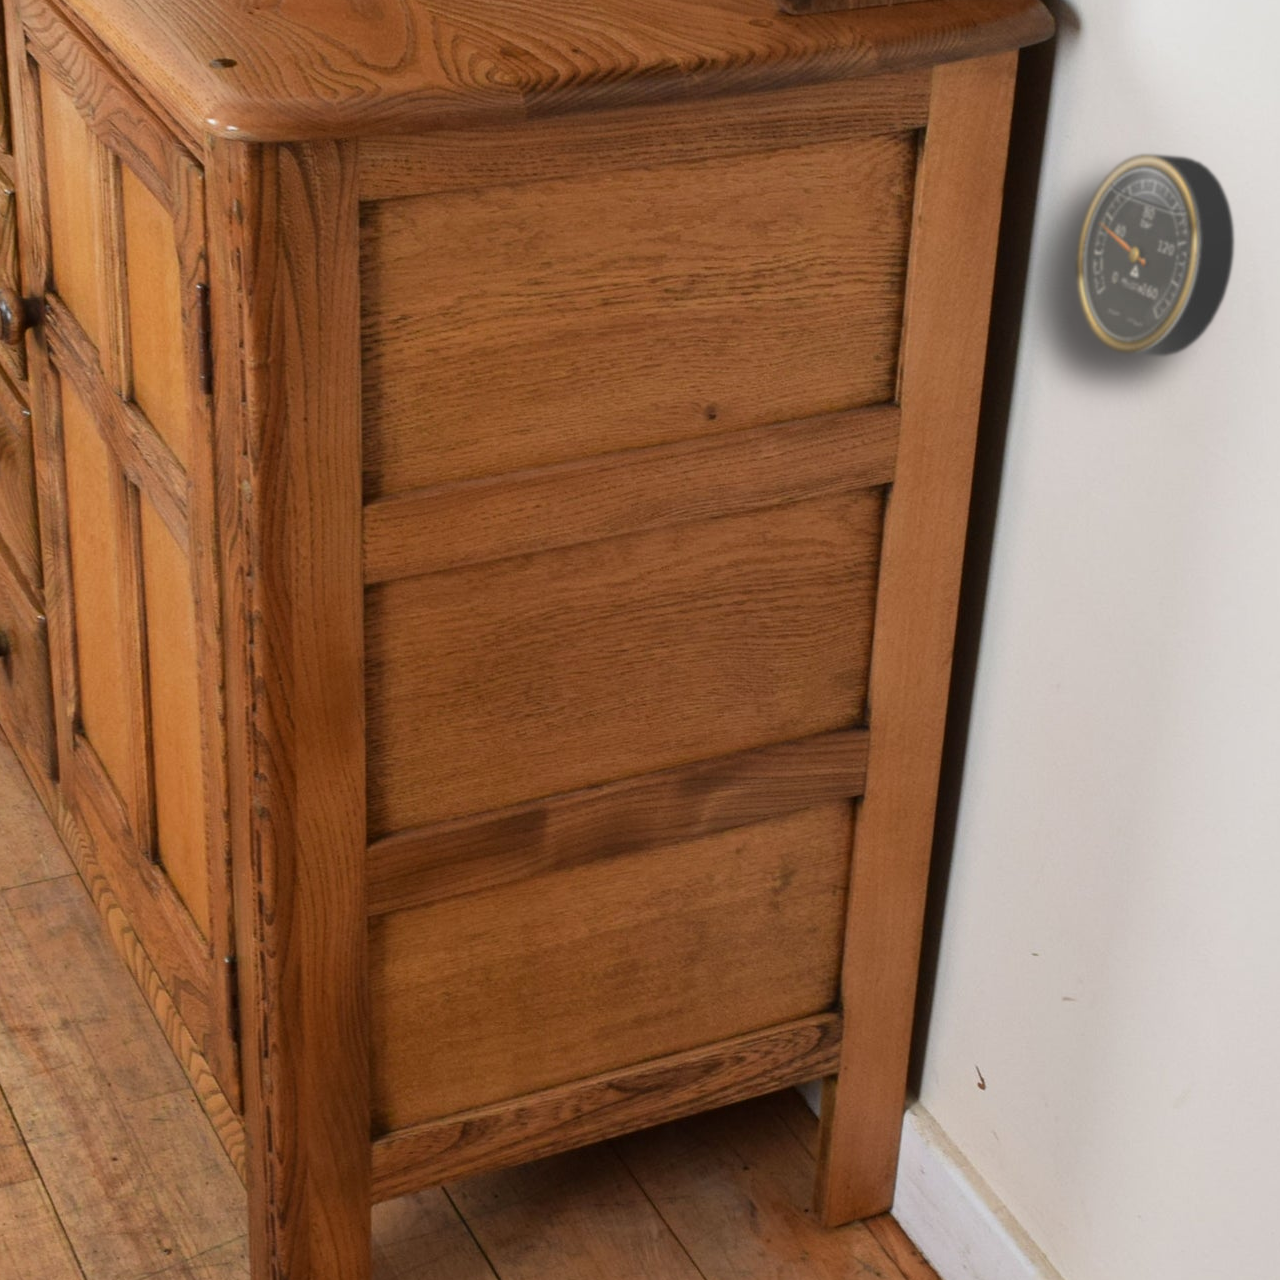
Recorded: 35 (bar)
